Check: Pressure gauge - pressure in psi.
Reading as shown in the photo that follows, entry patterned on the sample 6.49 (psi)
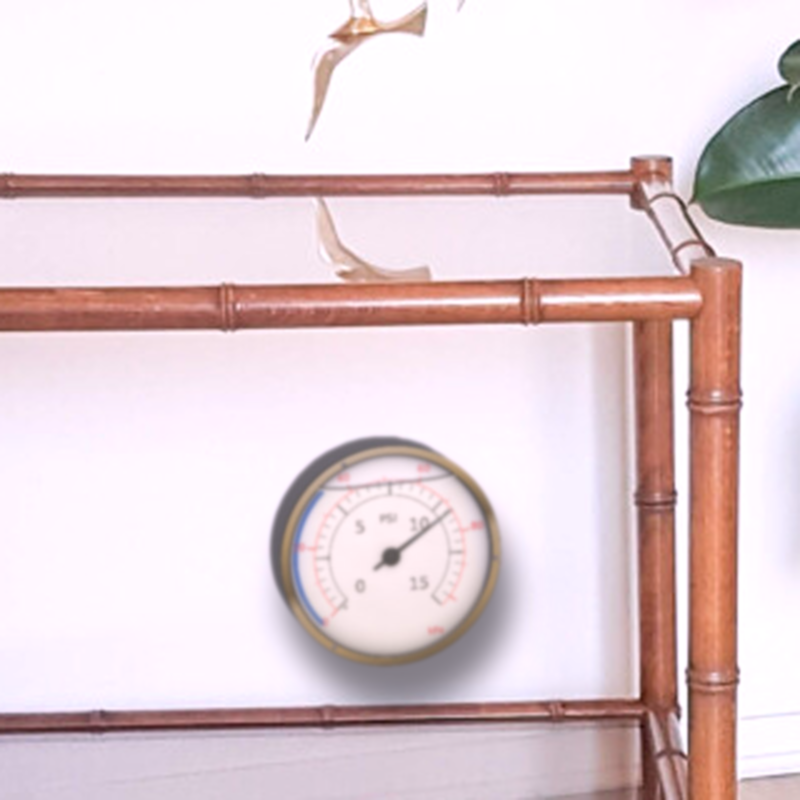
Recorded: 10.5 (psi)
